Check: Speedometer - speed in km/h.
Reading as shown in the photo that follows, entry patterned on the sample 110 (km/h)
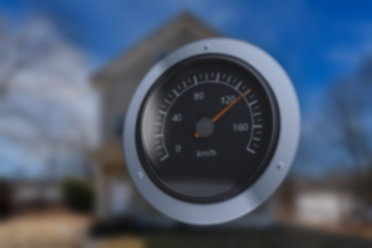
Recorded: 130 (km/h)
